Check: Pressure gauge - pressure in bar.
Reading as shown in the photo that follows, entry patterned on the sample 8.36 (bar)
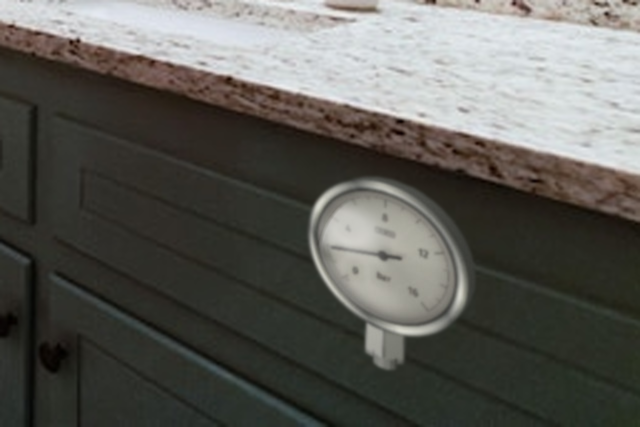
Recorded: 2 (bar)
